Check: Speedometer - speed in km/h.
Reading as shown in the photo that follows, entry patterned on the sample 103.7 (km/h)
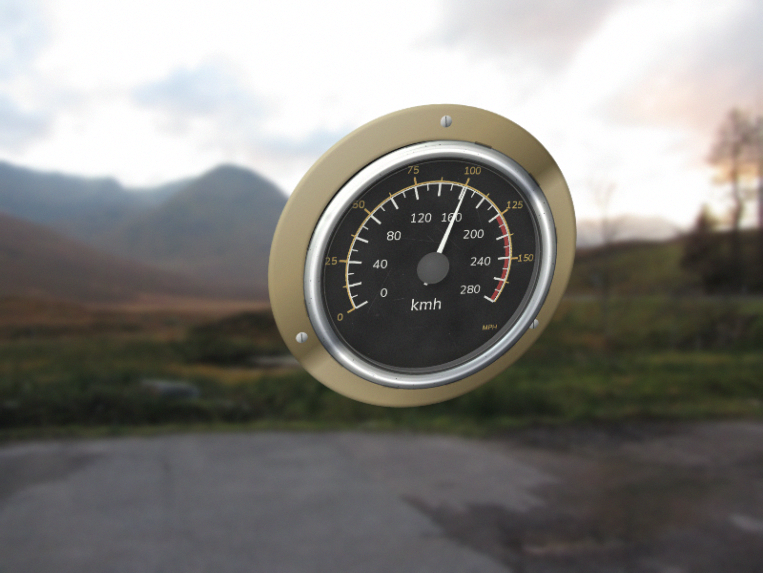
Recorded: 160 (km/h)
